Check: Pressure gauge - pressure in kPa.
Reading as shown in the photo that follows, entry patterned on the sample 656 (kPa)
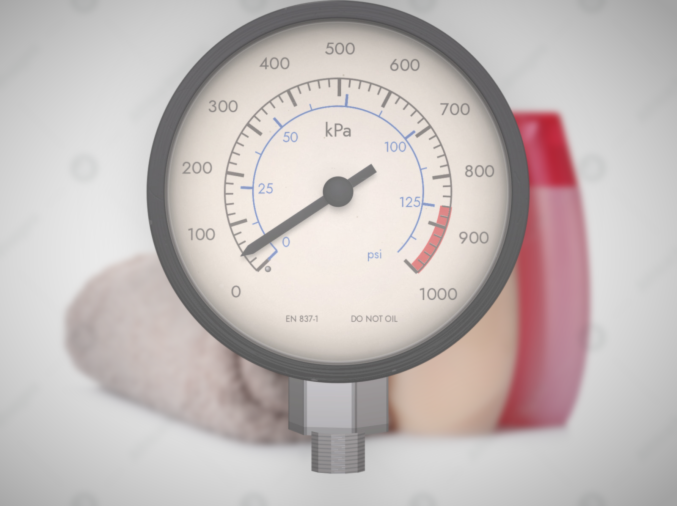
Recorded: 40 (kPa)
